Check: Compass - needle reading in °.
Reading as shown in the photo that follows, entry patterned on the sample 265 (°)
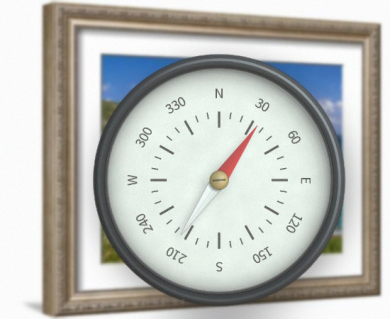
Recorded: 35 (°)
